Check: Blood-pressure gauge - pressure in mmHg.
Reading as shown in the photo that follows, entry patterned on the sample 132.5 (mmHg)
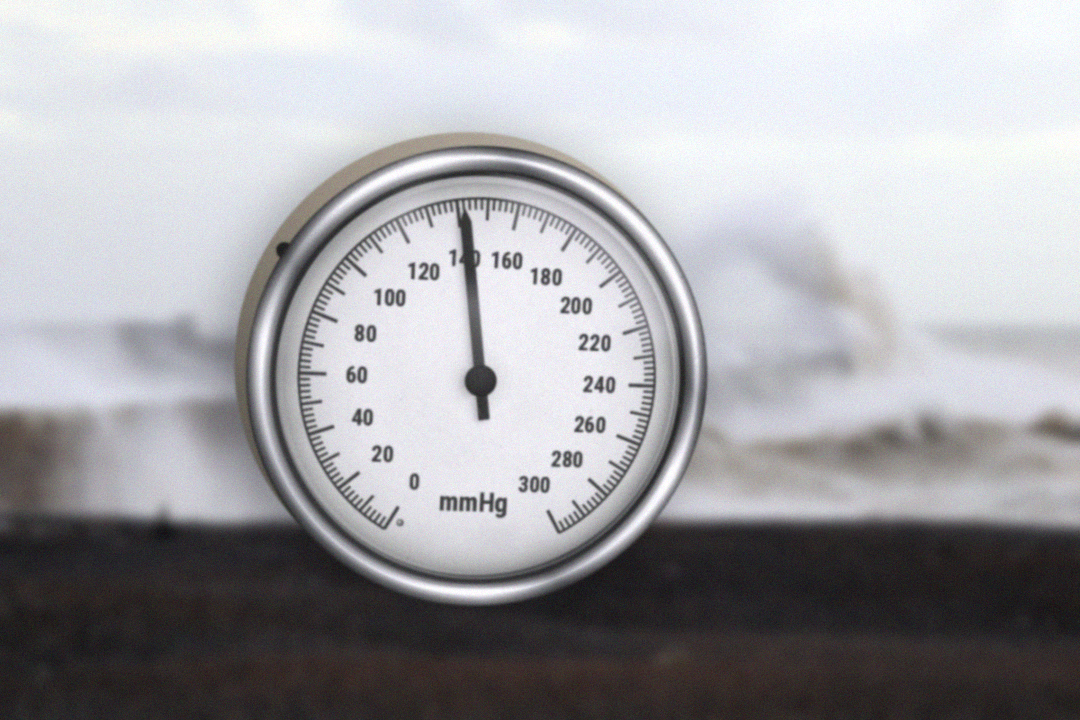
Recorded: 142 (mmHg)
